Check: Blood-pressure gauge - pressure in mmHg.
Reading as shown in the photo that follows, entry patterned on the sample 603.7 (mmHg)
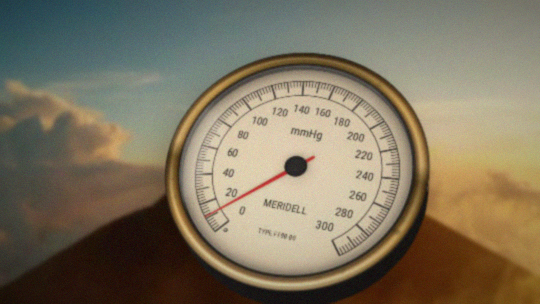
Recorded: 10 (mmHg)
